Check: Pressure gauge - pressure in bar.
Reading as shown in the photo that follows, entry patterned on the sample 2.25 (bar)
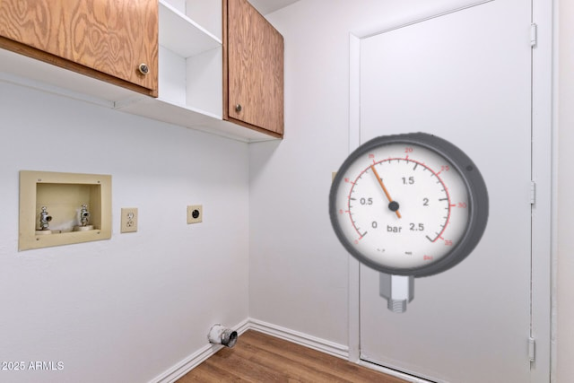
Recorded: 1 (bar)
